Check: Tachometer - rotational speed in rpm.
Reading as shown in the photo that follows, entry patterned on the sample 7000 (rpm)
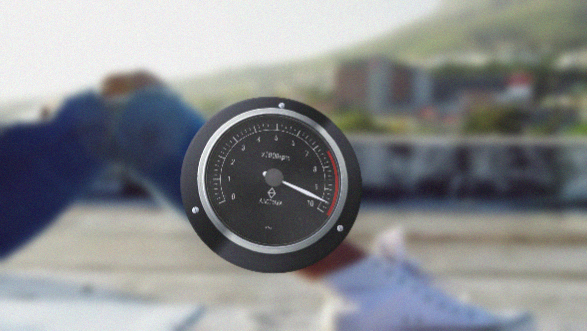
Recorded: 9600 (rpm)
